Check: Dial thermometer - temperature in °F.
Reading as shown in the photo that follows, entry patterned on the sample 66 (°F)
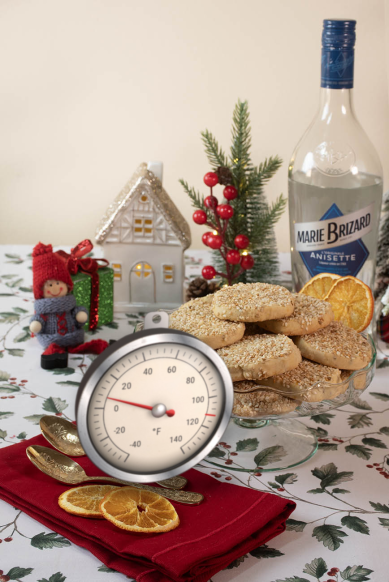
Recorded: 8 (°F)
